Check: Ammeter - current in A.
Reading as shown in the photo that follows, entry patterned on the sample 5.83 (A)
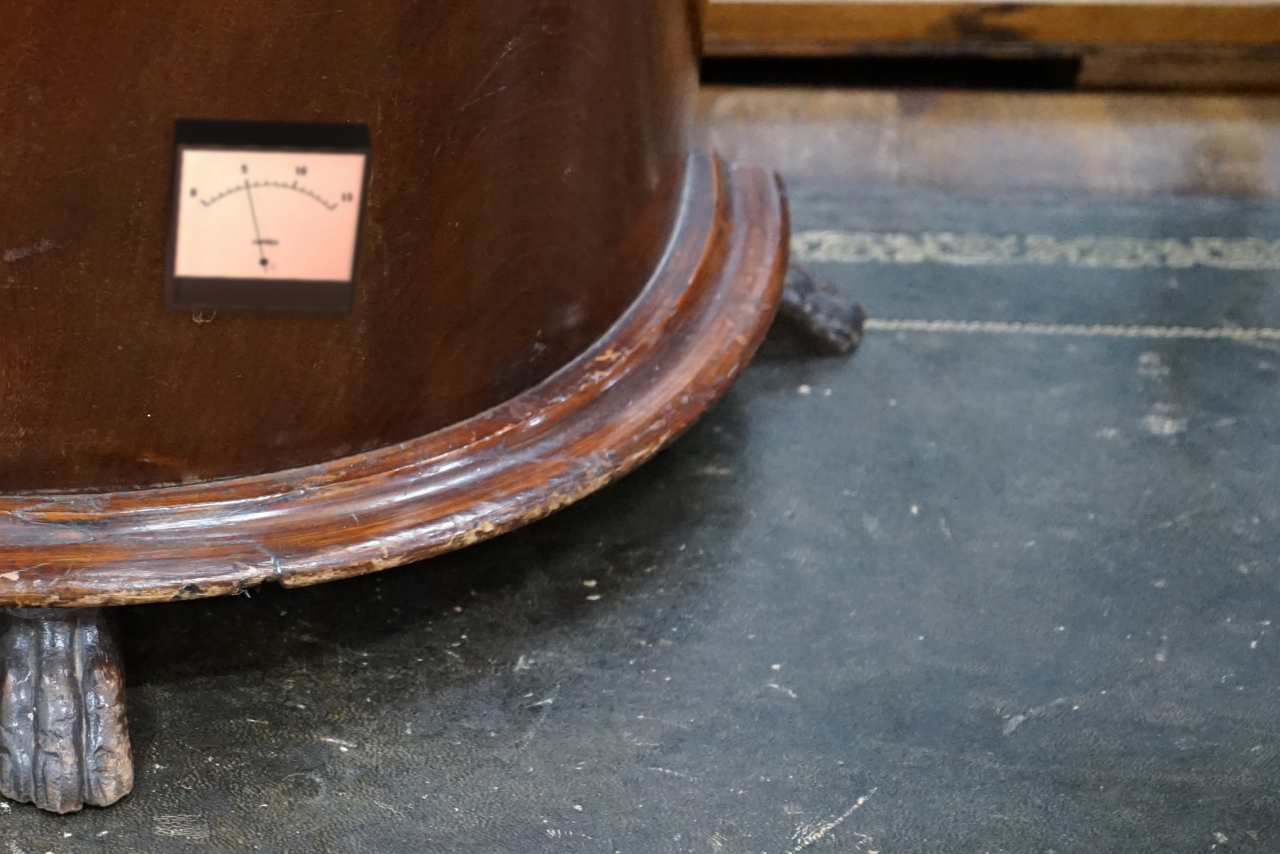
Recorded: 5 (A)
